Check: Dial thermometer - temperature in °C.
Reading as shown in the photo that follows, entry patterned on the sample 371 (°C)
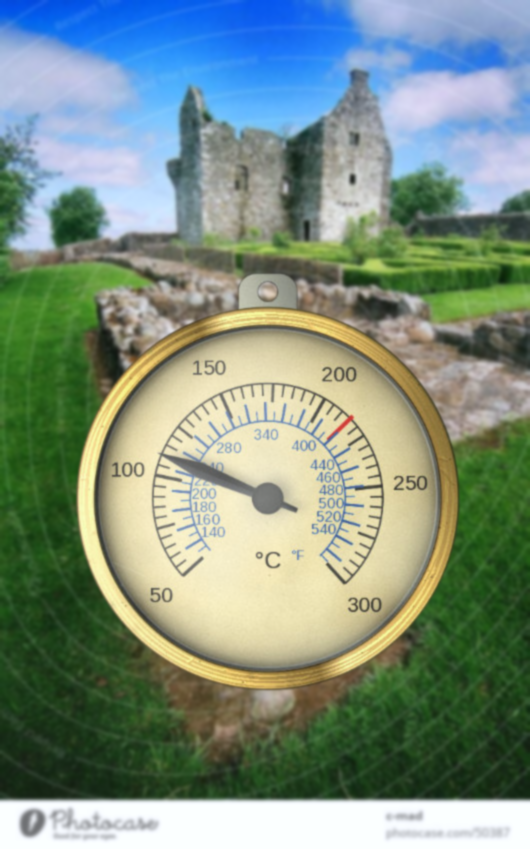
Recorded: 110 (°C)
